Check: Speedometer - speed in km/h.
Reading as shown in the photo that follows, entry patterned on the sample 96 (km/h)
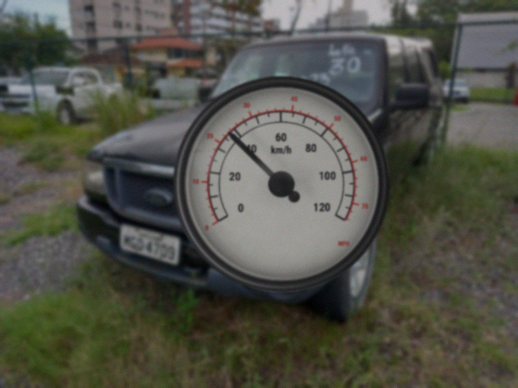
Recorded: 37.5 (km/h)
